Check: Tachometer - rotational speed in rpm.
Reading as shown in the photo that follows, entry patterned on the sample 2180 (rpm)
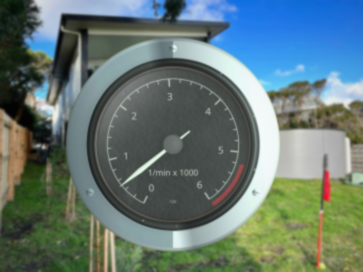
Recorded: 500 (rpm)
